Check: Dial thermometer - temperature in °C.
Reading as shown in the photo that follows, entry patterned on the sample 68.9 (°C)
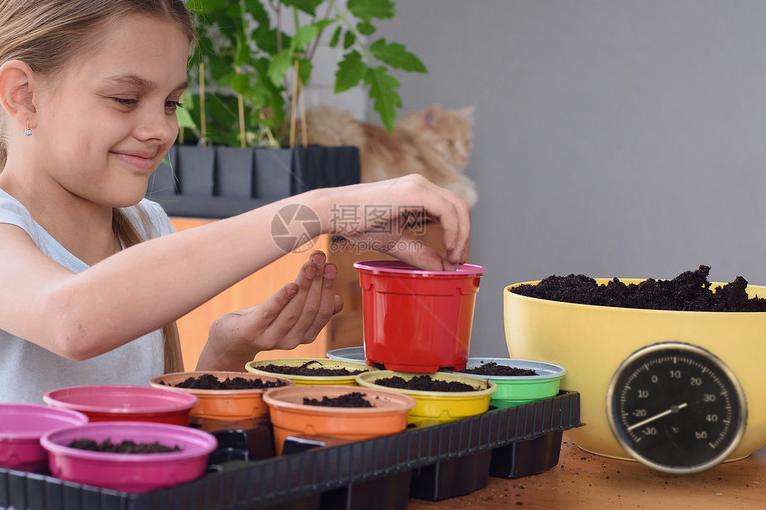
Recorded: -25 (°C)
